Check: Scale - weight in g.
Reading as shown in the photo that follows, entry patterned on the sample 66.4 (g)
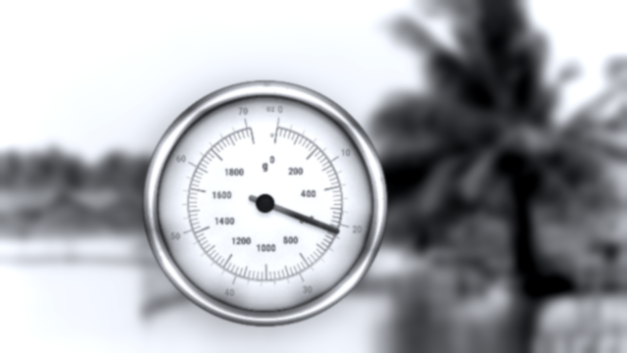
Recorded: 600 (g)
